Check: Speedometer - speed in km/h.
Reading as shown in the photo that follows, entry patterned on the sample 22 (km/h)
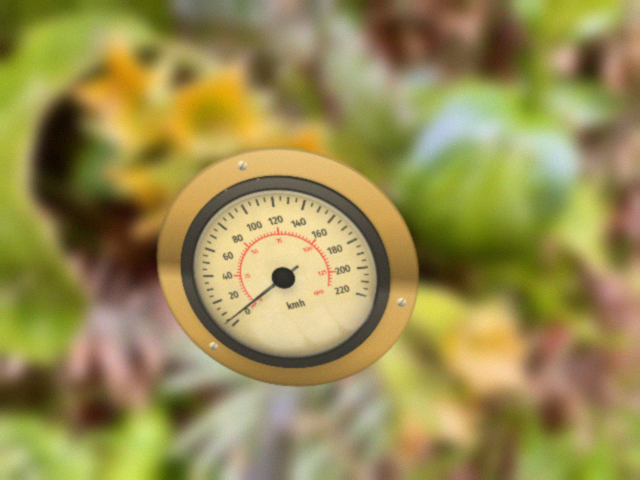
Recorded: 5 (km/h)
